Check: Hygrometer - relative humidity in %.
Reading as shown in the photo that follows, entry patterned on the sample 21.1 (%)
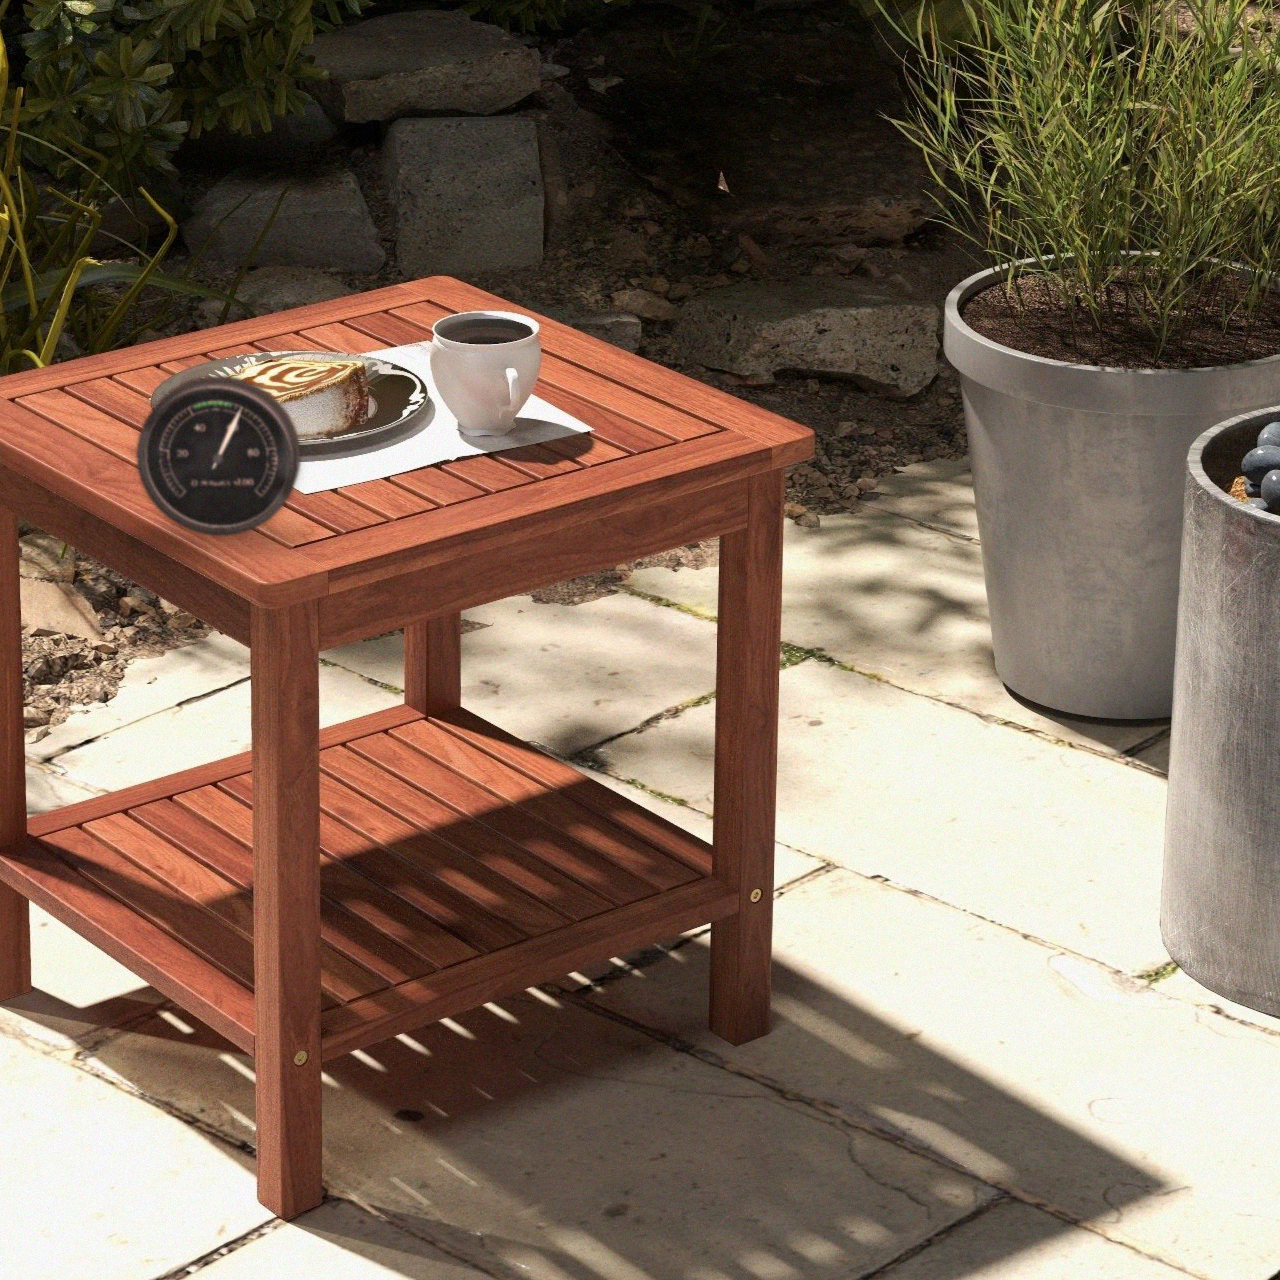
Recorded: 60 (%)
